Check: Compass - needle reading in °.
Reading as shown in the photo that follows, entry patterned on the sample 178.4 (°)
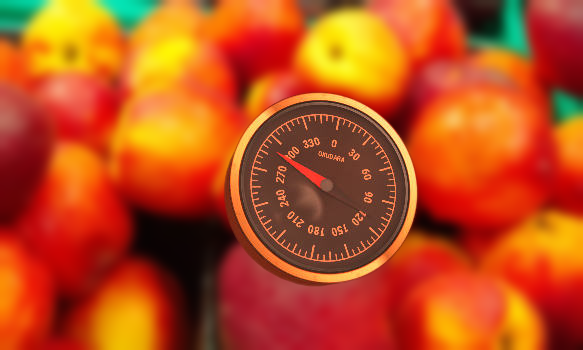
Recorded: 290 (°)
